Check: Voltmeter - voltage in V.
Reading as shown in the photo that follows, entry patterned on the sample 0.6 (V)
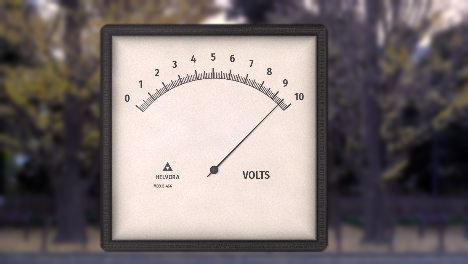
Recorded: 9.5 (V)
